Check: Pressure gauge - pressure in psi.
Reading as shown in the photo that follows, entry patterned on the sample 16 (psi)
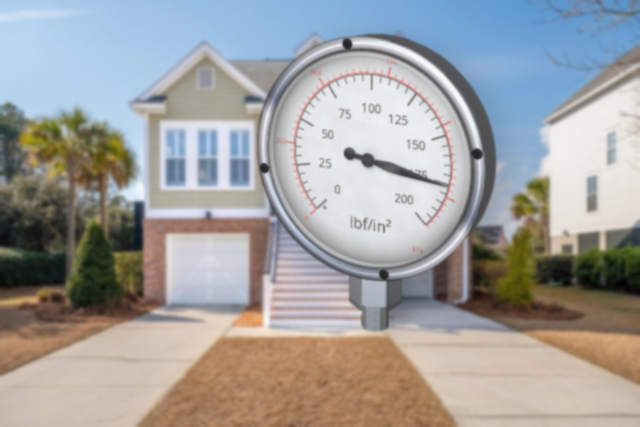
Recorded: 175 (psi)
